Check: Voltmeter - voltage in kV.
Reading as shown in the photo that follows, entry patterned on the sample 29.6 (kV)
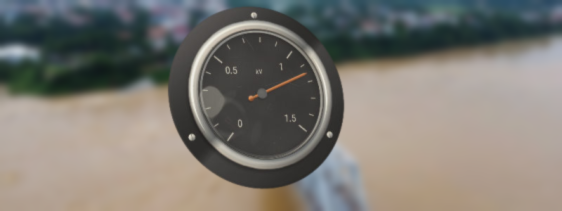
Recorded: 1.15 (kV)
